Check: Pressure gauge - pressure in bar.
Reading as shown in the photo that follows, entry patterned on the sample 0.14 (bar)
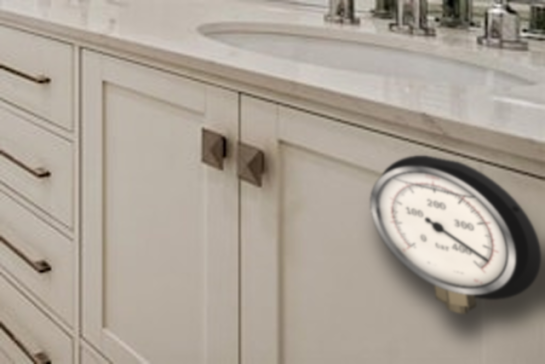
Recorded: 375 (bar)
